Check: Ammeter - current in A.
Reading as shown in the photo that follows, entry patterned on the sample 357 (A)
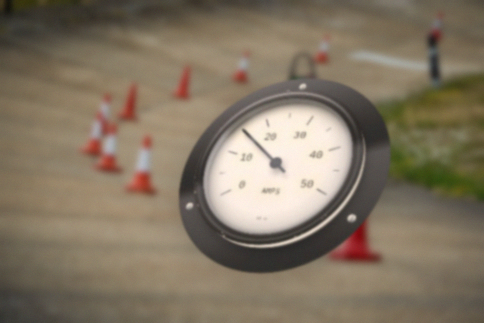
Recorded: 15 (A)
